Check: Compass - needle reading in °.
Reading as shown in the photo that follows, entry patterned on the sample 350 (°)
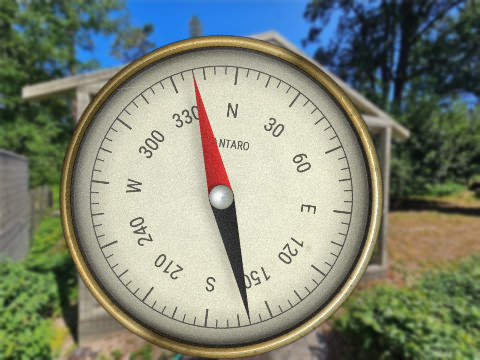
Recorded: 340 (°)
